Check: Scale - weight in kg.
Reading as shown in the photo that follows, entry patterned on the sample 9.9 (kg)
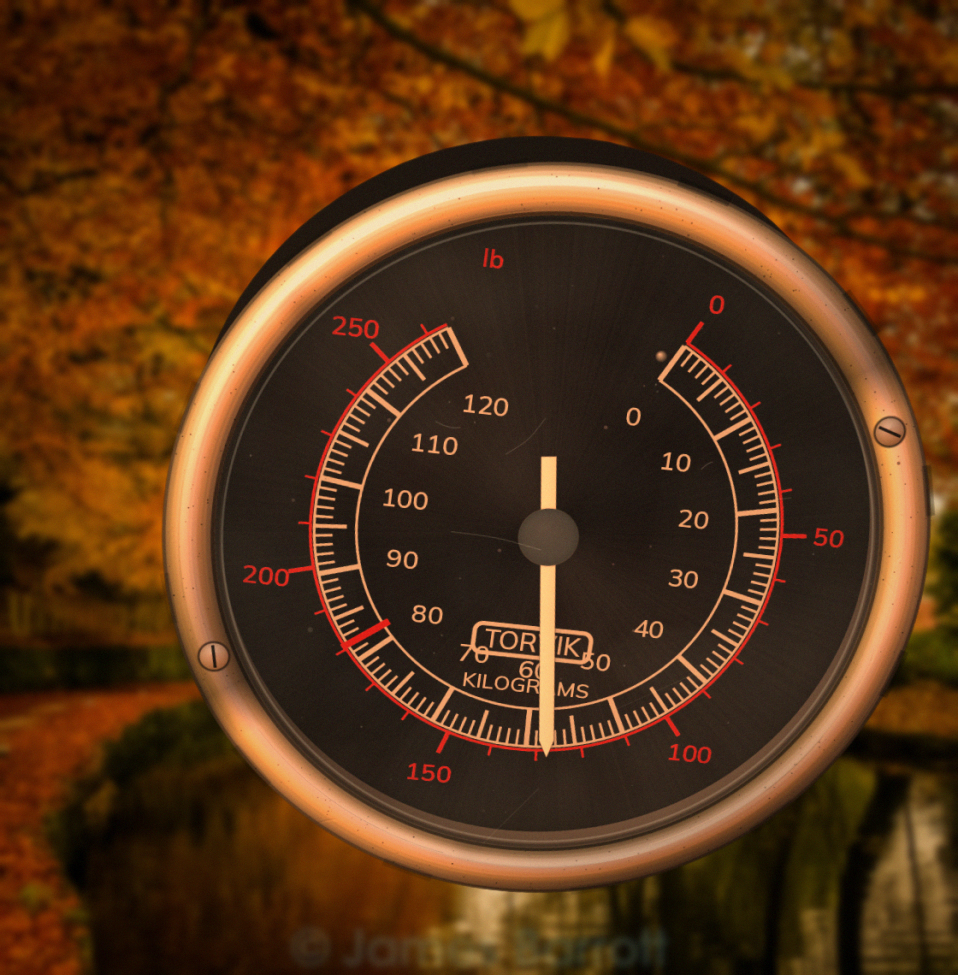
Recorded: 58 (kg)
